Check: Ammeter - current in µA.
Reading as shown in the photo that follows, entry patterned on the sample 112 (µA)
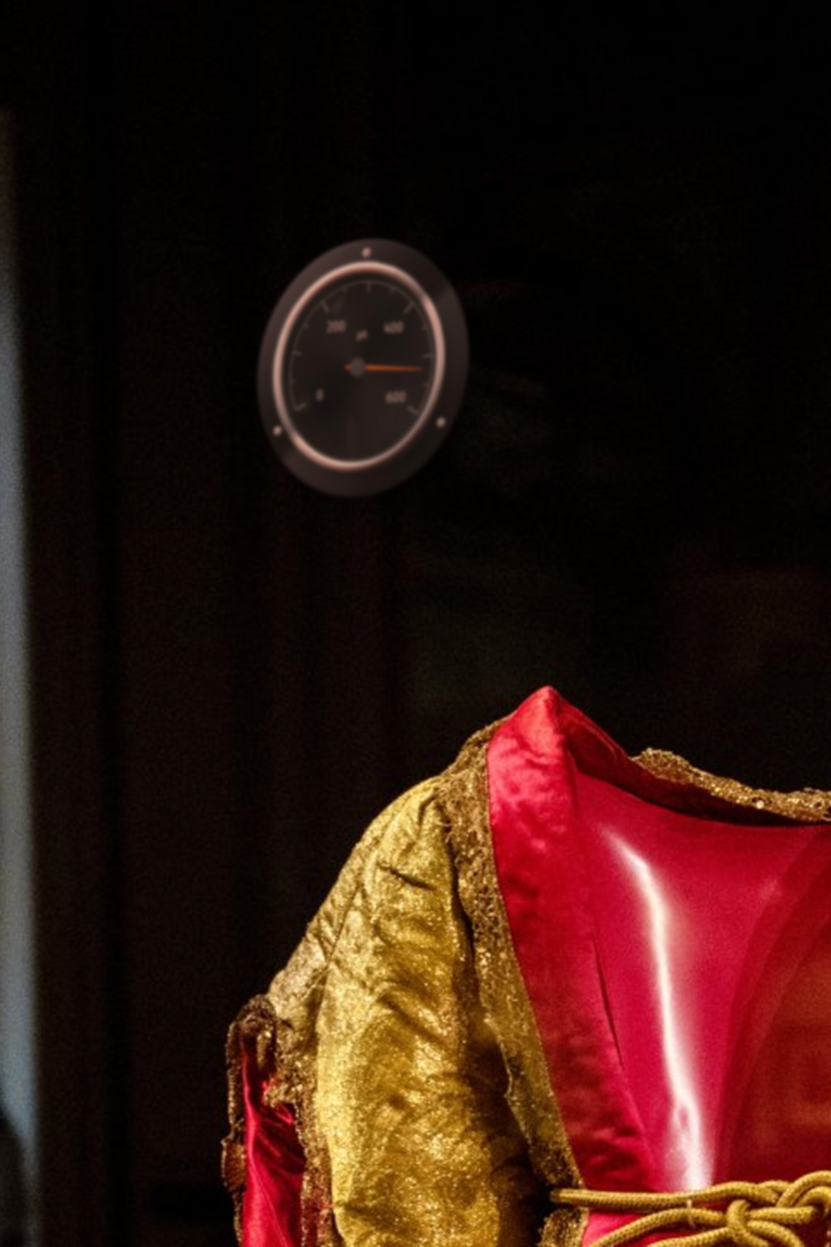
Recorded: 525 (µA)
